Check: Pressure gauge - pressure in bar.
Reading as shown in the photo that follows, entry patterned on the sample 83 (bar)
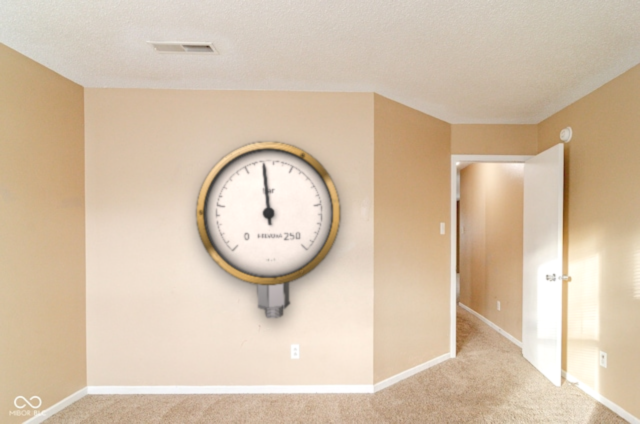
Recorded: 120 (bar)
